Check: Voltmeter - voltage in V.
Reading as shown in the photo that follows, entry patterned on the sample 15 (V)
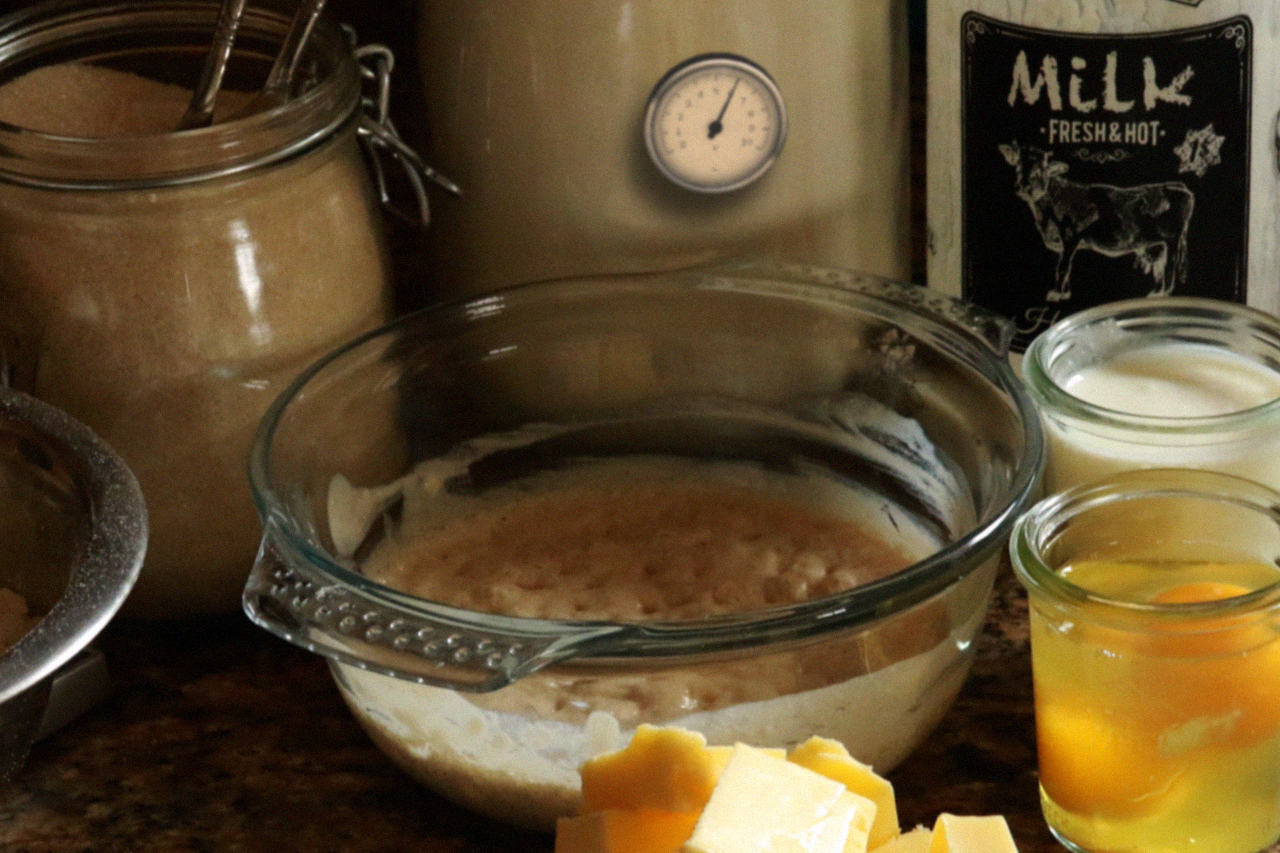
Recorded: 6 (V)
